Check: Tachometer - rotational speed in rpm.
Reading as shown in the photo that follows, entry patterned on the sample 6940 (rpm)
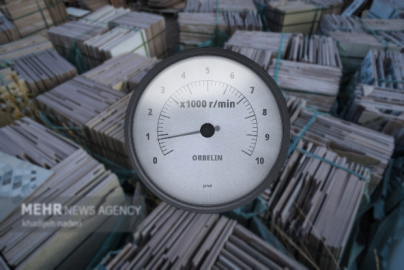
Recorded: 800 (rpm)
